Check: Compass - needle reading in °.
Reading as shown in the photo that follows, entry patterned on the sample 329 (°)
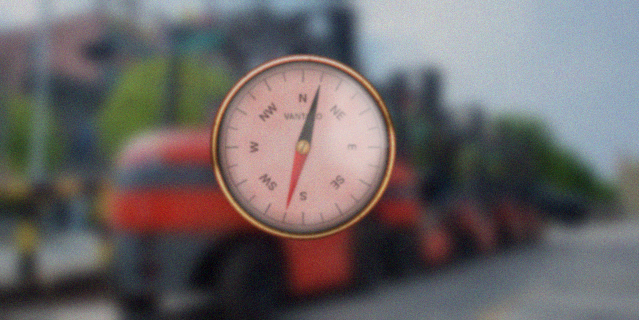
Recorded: 195 (°)
